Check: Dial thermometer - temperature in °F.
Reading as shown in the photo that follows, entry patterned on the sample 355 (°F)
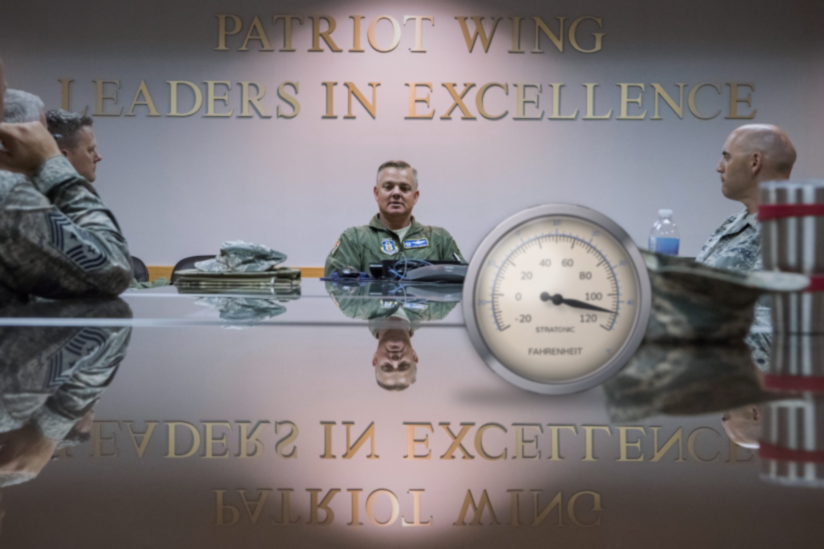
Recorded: 110 (°F)
